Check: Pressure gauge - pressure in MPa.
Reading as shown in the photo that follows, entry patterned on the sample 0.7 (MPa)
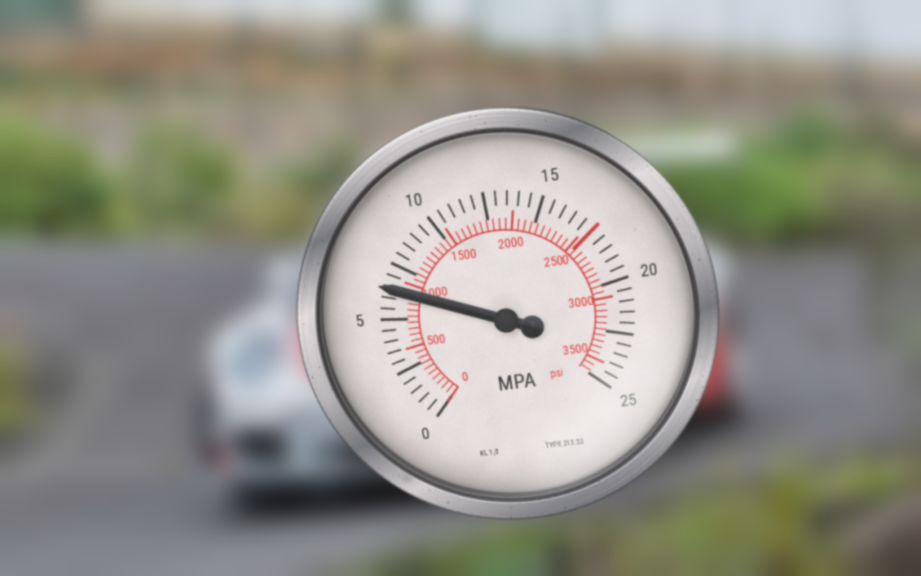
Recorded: 6.5 (MPa)
